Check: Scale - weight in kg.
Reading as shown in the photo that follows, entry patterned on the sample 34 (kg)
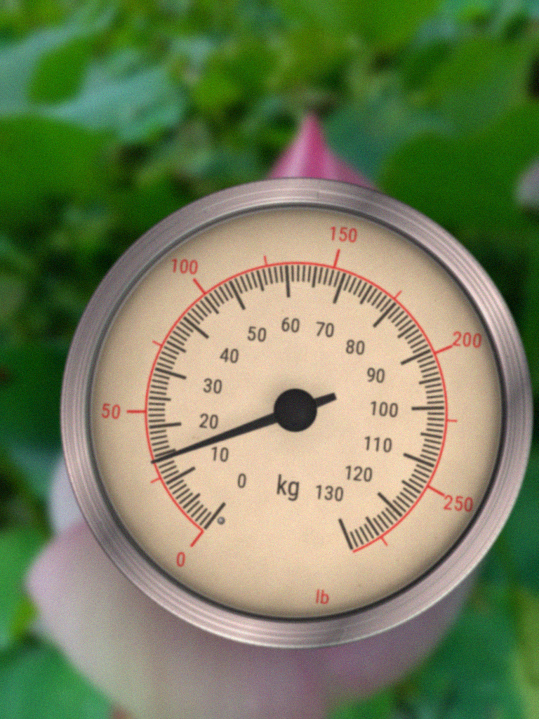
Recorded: 14 (kg)
